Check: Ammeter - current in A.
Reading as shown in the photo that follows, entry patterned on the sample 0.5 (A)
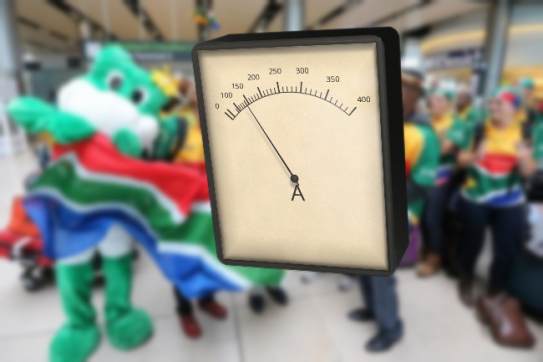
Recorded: 150 (A)
